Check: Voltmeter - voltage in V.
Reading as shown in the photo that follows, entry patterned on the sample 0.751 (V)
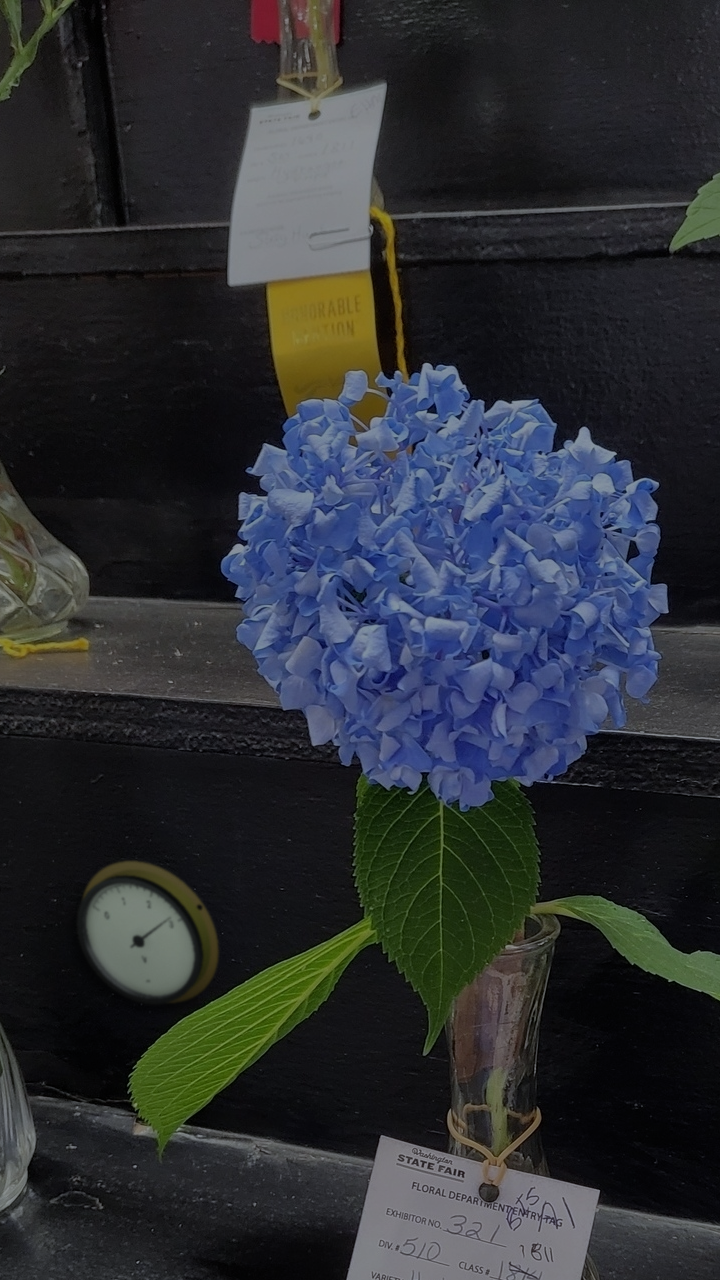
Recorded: 2.8 (V)
